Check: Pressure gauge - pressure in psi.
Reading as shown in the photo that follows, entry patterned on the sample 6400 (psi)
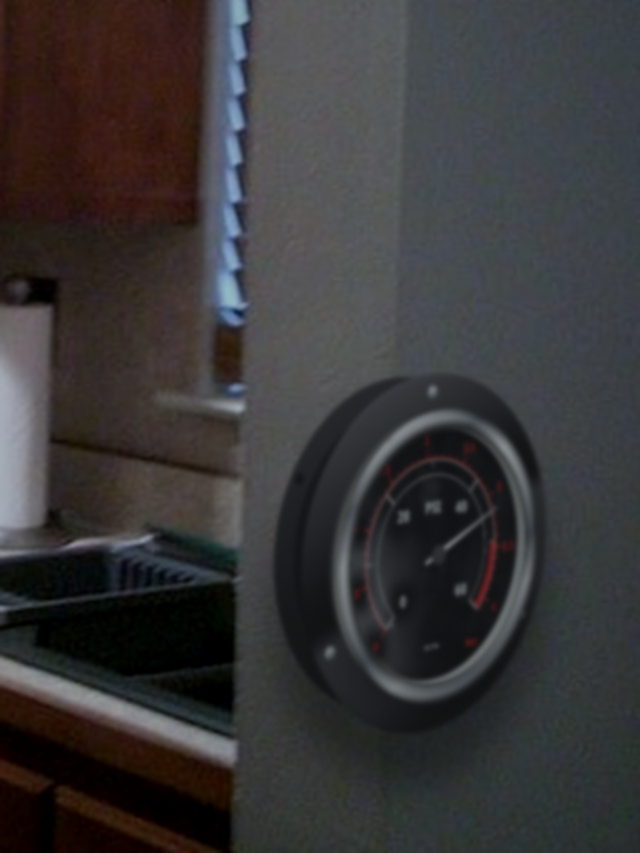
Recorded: 45 (psi)
